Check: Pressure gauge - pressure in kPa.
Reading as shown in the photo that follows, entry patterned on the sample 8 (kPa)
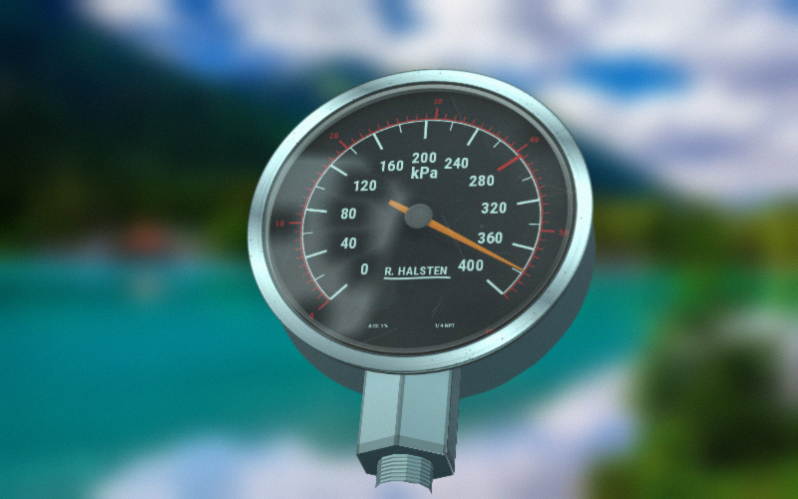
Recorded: 380 (kPa)
